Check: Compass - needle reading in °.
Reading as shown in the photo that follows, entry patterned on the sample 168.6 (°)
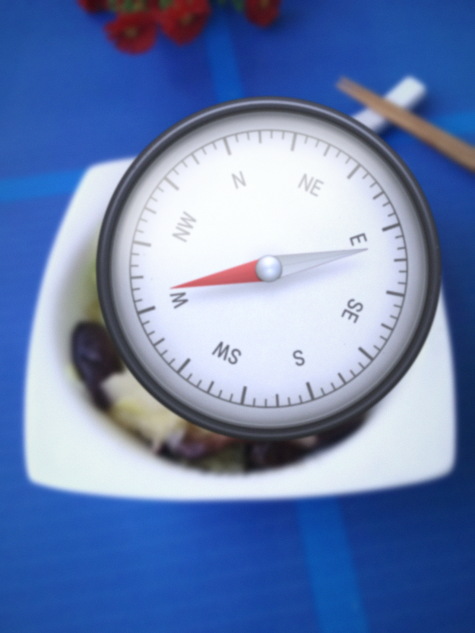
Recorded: 277.5 (°)
